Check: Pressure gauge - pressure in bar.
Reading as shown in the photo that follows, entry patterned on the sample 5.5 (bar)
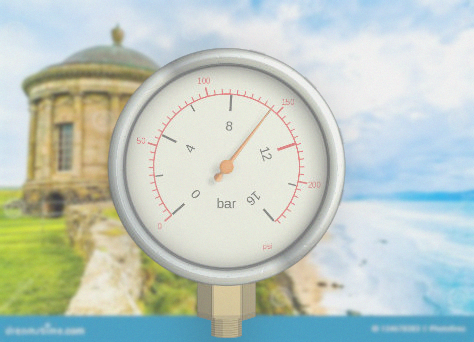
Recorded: 10 (bar)
